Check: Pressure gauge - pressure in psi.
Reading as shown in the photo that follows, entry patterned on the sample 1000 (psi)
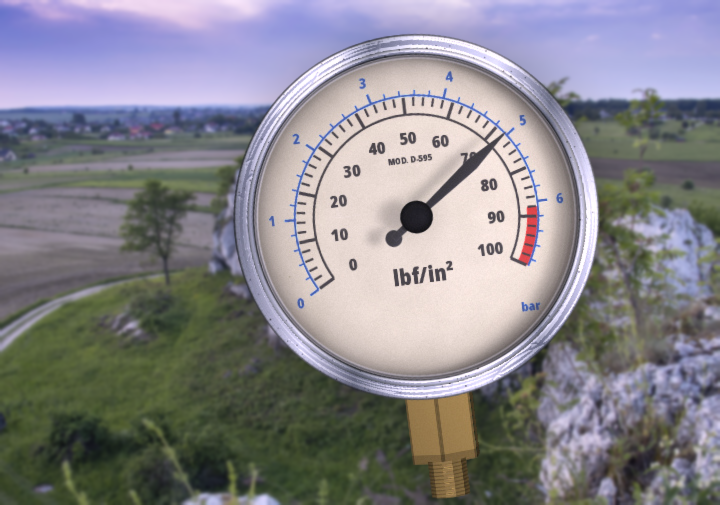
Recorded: 72 (psi)
